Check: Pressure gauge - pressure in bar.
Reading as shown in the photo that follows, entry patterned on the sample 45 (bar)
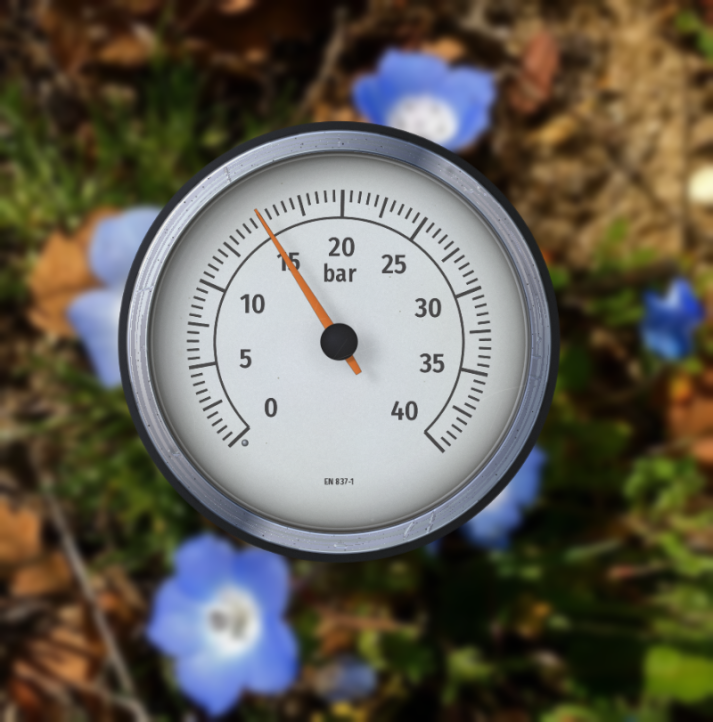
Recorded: 15 (bar)
